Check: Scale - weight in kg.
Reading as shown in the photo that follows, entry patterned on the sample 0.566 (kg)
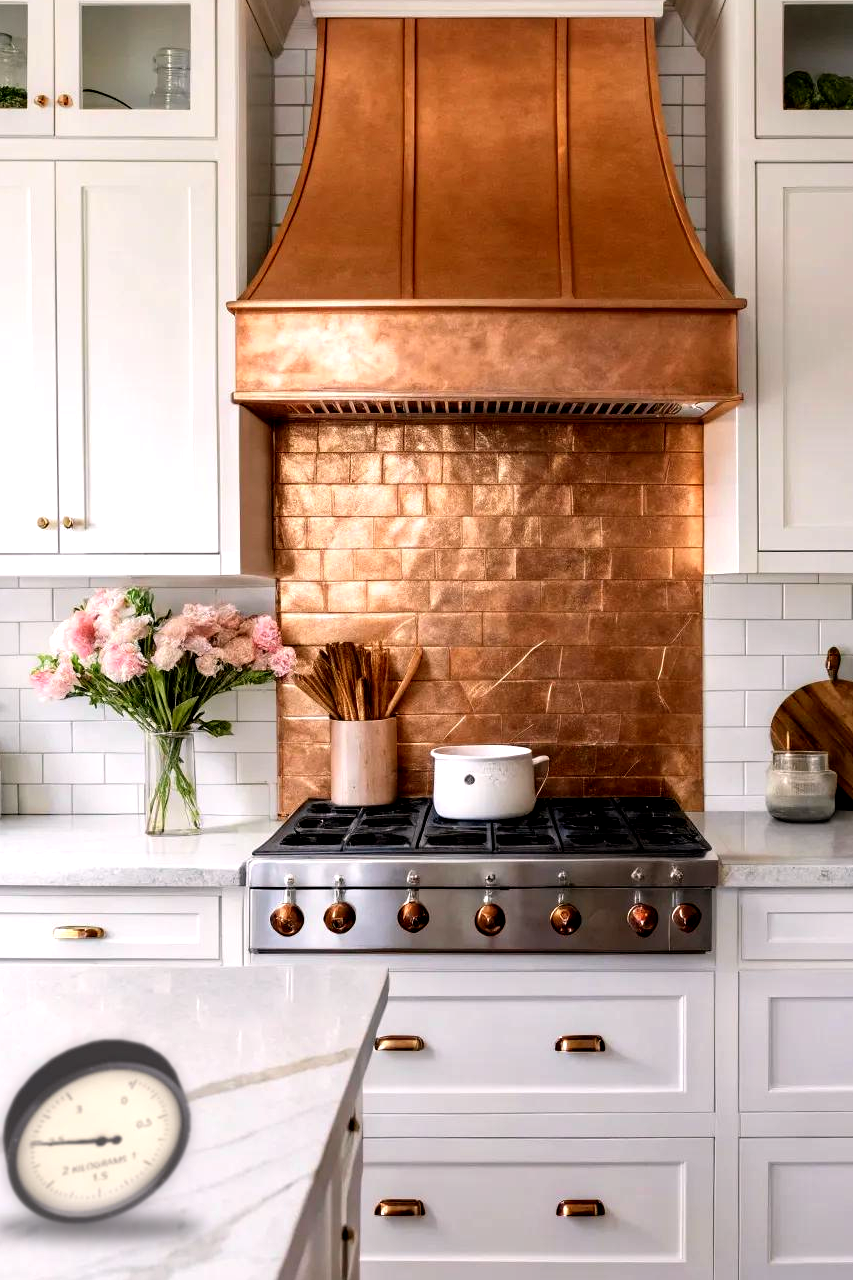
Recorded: 2.5 (kg)
